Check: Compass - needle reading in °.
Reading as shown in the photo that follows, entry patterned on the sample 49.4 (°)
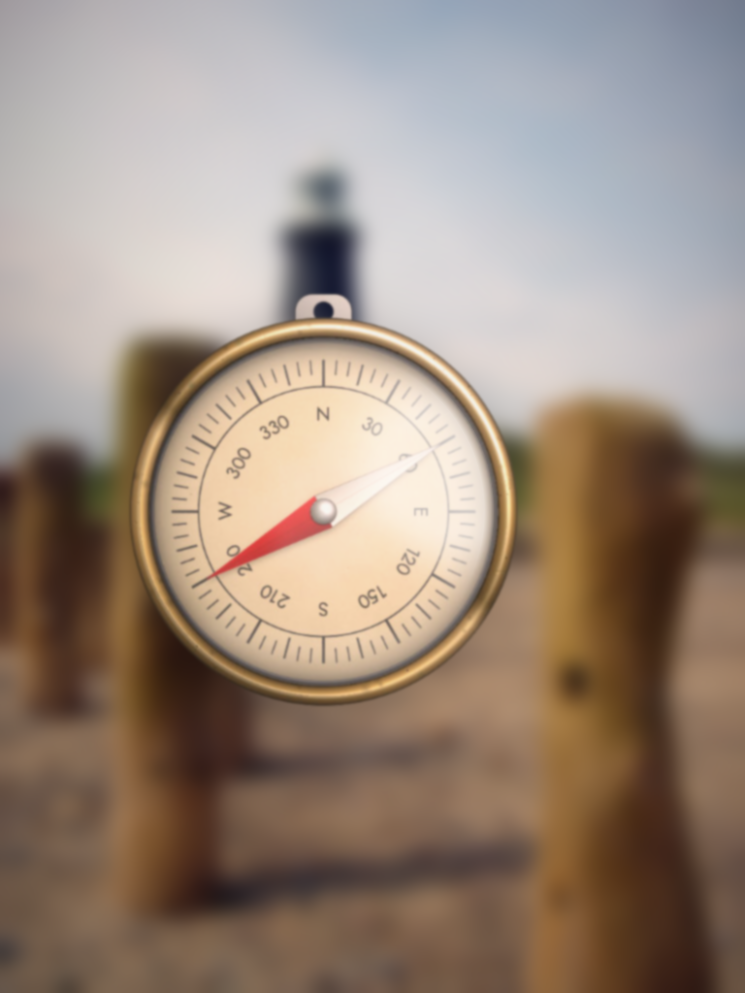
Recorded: 240 (°)
